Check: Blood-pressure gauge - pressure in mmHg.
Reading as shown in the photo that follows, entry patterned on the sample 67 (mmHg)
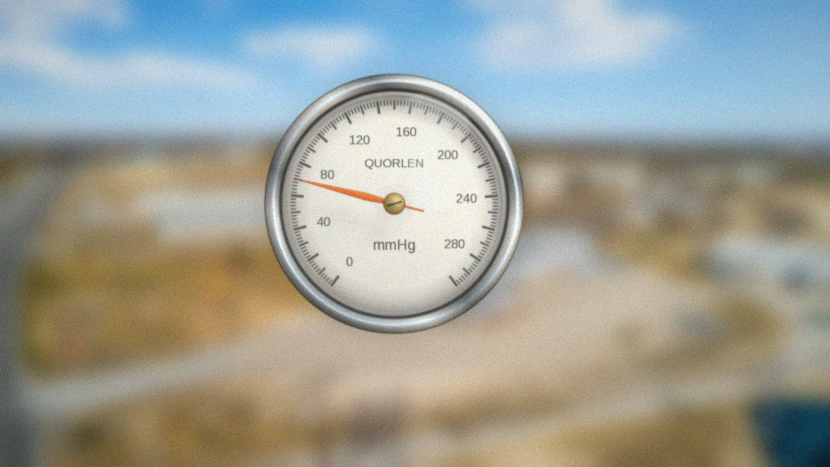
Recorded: 70 (mmHg)
